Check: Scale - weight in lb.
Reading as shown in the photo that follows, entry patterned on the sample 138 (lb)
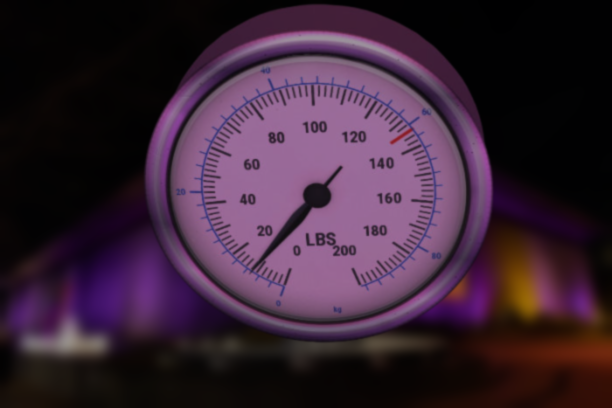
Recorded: 12 (lb)
